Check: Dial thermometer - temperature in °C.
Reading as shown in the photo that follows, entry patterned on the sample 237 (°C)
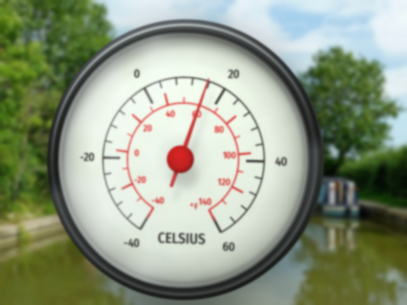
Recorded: 16 (°C)
